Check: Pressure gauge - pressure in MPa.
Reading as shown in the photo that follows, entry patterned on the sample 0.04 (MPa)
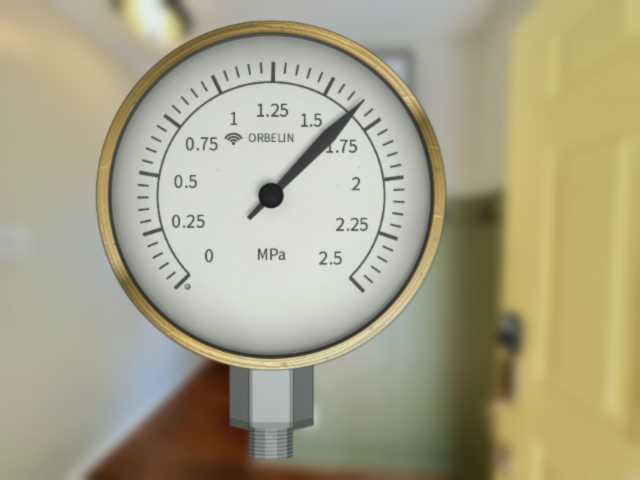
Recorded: 1.65 (MPa)
